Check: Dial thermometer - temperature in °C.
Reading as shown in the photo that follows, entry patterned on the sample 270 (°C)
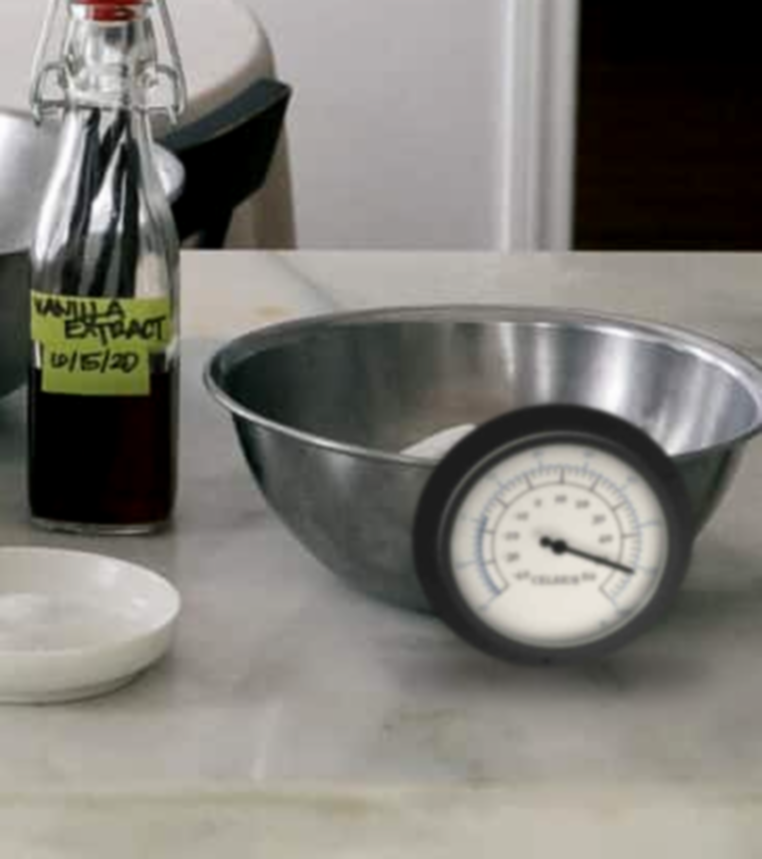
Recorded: 50 (°C)
